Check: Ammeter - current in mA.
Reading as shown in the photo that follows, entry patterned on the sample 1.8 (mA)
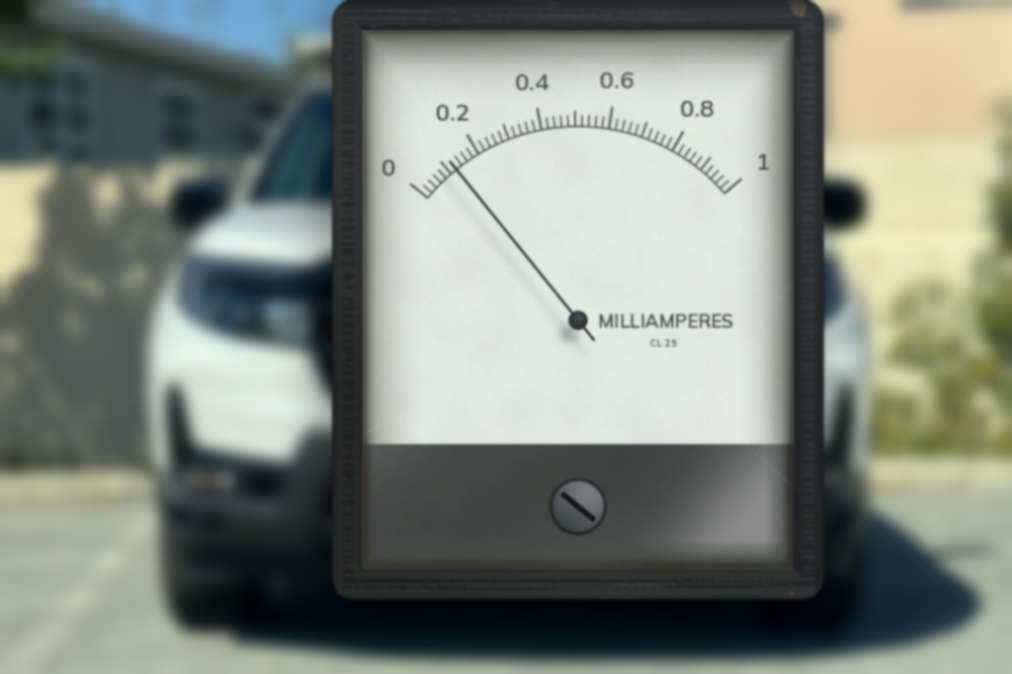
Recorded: 0.12 (mA)
